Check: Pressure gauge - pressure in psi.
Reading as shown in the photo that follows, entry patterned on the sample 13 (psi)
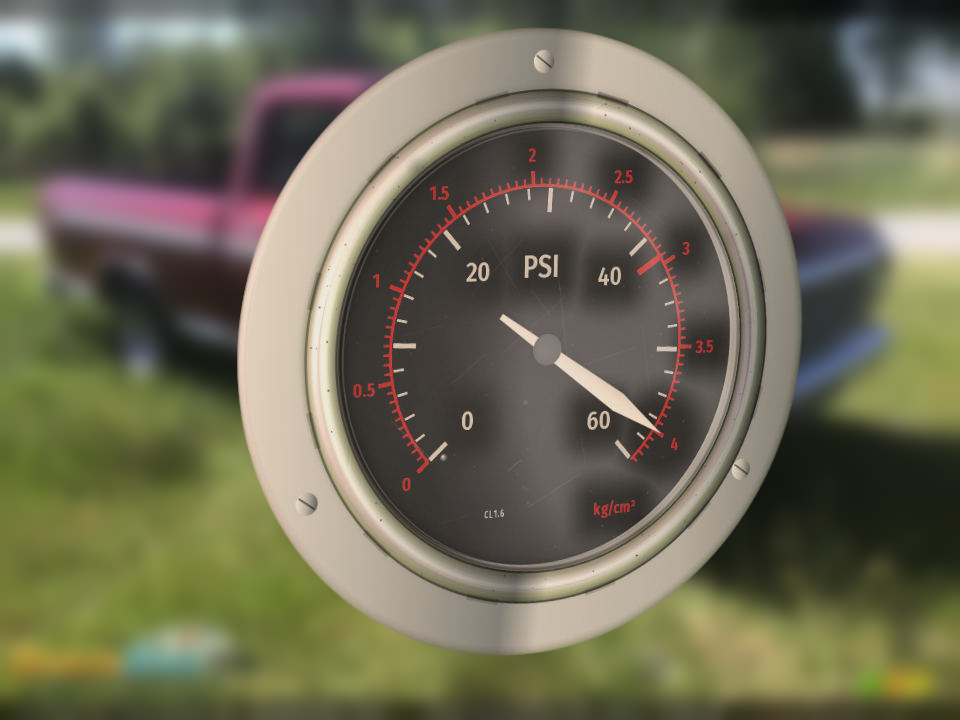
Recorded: 57 (psi)
